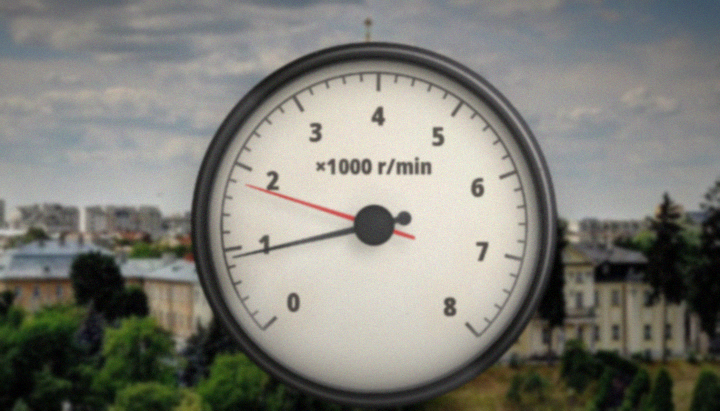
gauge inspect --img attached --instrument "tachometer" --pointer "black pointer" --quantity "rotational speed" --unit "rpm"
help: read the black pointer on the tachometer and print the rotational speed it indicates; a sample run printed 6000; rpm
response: 900; rpm
